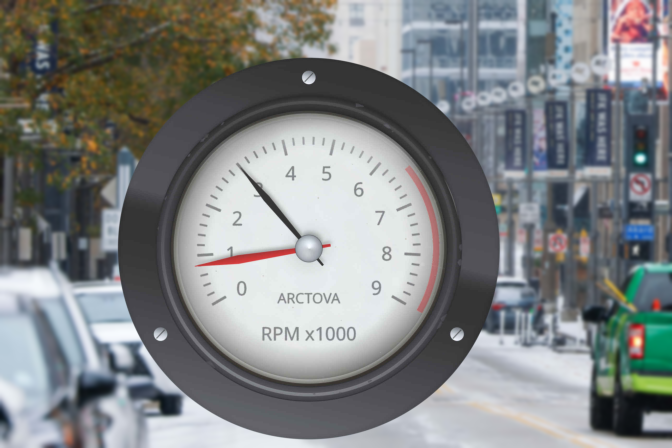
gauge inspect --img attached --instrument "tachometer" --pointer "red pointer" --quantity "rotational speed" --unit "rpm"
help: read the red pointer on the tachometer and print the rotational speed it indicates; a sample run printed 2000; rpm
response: 800; rpm
